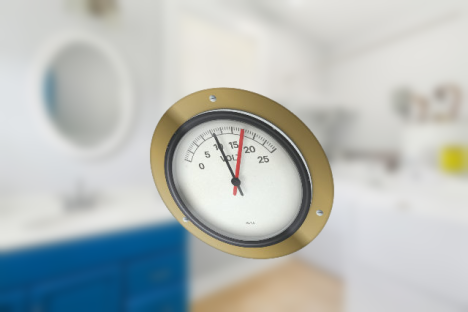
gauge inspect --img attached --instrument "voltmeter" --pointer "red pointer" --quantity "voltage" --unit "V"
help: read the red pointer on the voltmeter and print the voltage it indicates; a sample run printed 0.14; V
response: 17.5; V
